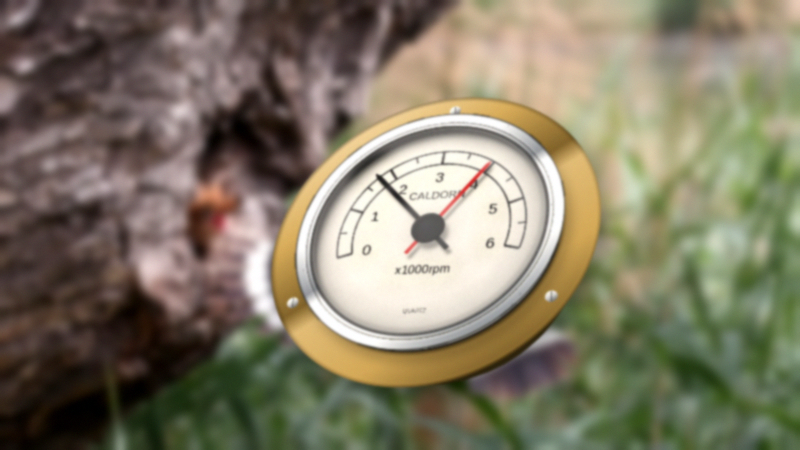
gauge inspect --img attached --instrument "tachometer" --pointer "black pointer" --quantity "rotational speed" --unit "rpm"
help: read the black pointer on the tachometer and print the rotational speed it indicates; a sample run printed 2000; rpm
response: 1750; rpm
